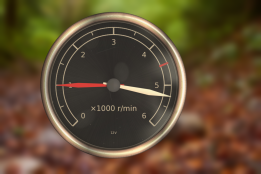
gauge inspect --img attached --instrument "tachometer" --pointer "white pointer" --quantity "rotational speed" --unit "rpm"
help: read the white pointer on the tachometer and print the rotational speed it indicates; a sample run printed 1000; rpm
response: 5250; rpm
